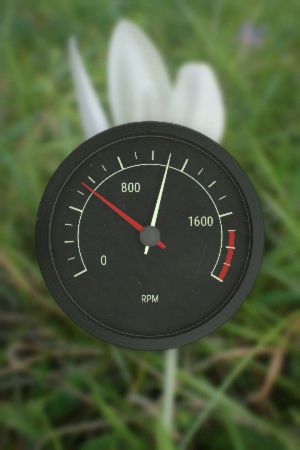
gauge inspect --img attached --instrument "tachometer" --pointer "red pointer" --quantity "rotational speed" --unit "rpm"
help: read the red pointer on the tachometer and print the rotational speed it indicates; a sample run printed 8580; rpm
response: 550; rpm
